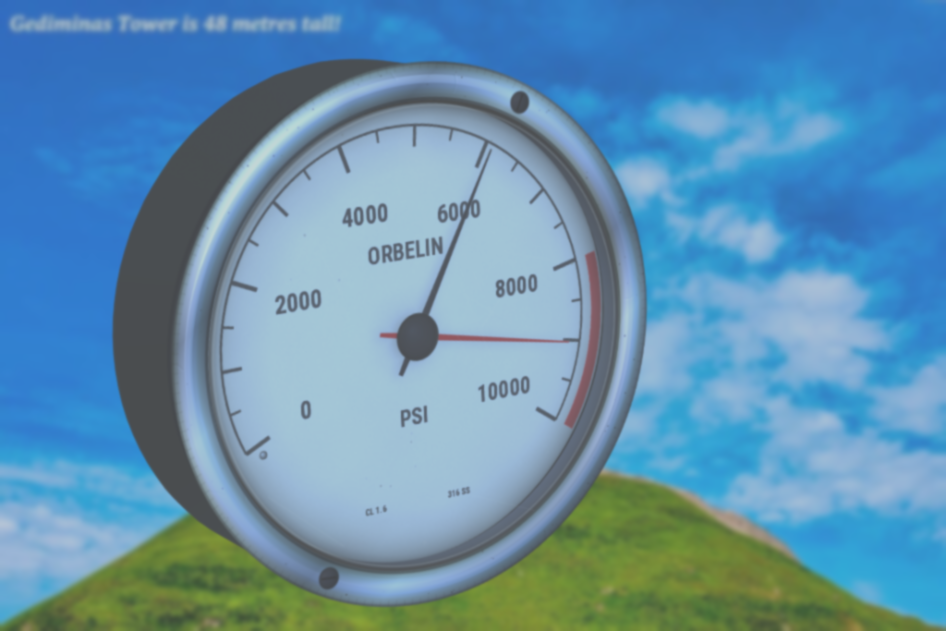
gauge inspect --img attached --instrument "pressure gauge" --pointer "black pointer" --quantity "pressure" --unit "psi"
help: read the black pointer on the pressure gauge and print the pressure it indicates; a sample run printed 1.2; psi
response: 6000; psi
